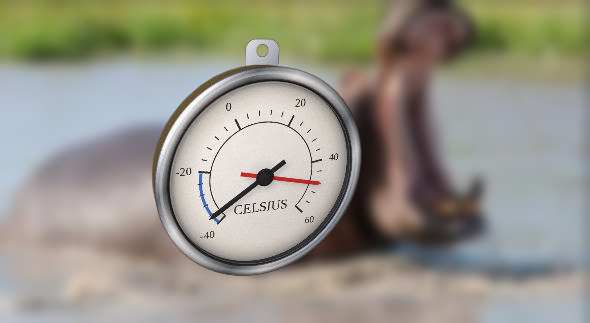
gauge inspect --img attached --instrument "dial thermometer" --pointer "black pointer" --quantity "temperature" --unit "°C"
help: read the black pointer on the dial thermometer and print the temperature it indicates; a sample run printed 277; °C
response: -36; °C
